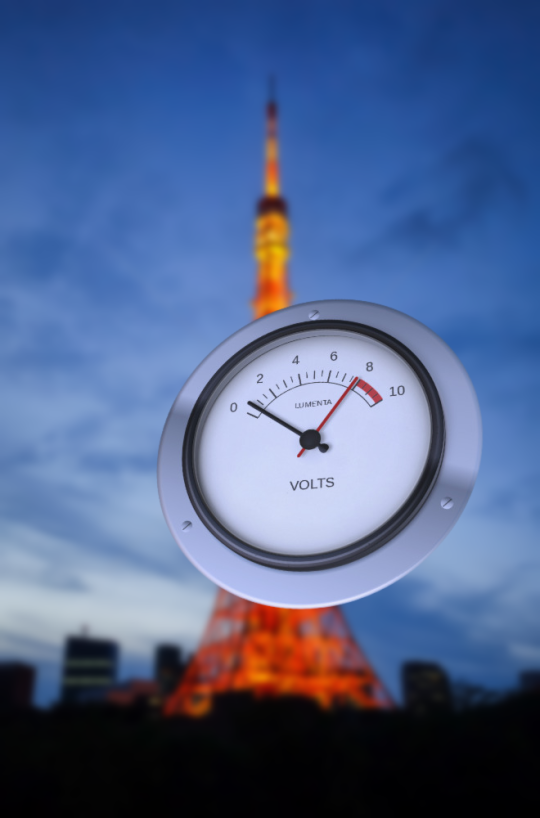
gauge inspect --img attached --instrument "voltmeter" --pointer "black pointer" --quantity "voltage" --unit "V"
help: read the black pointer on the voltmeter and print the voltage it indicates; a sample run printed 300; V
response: 0.5; V
